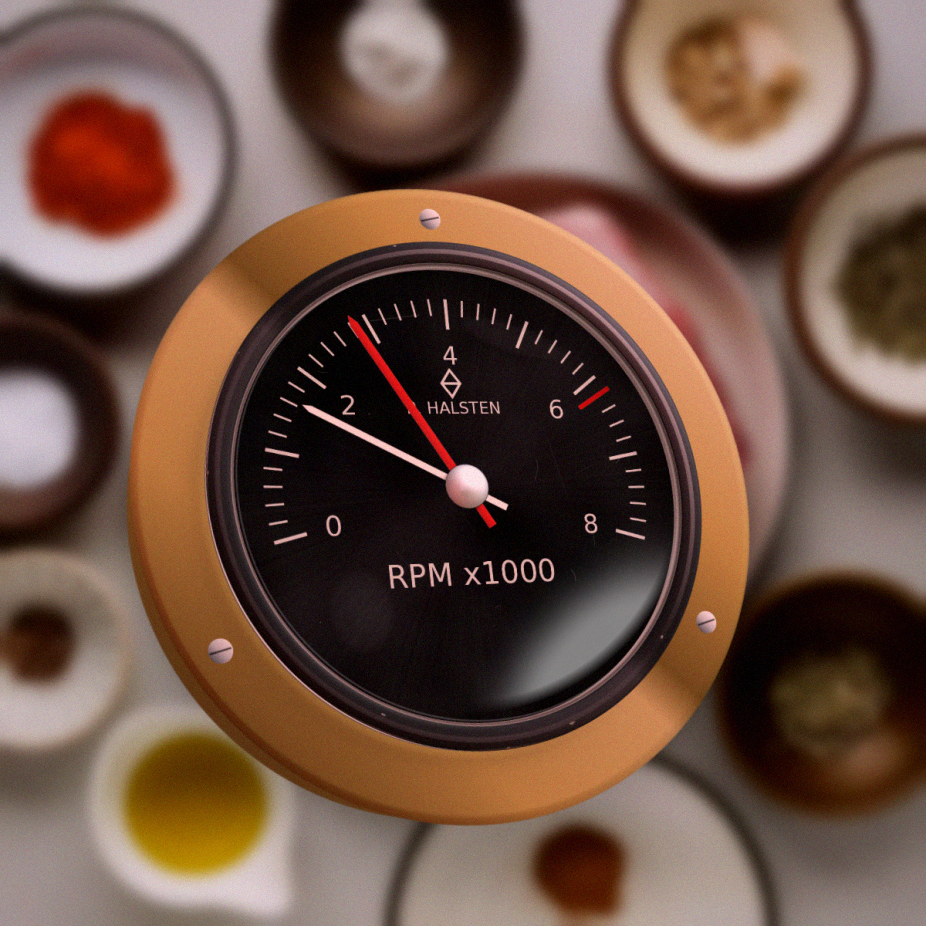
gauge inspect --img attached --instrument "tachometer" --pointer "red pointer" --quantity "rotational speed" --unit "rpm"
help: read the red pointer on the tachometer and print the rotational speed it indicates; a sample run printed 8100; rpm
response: 2800; rpm
